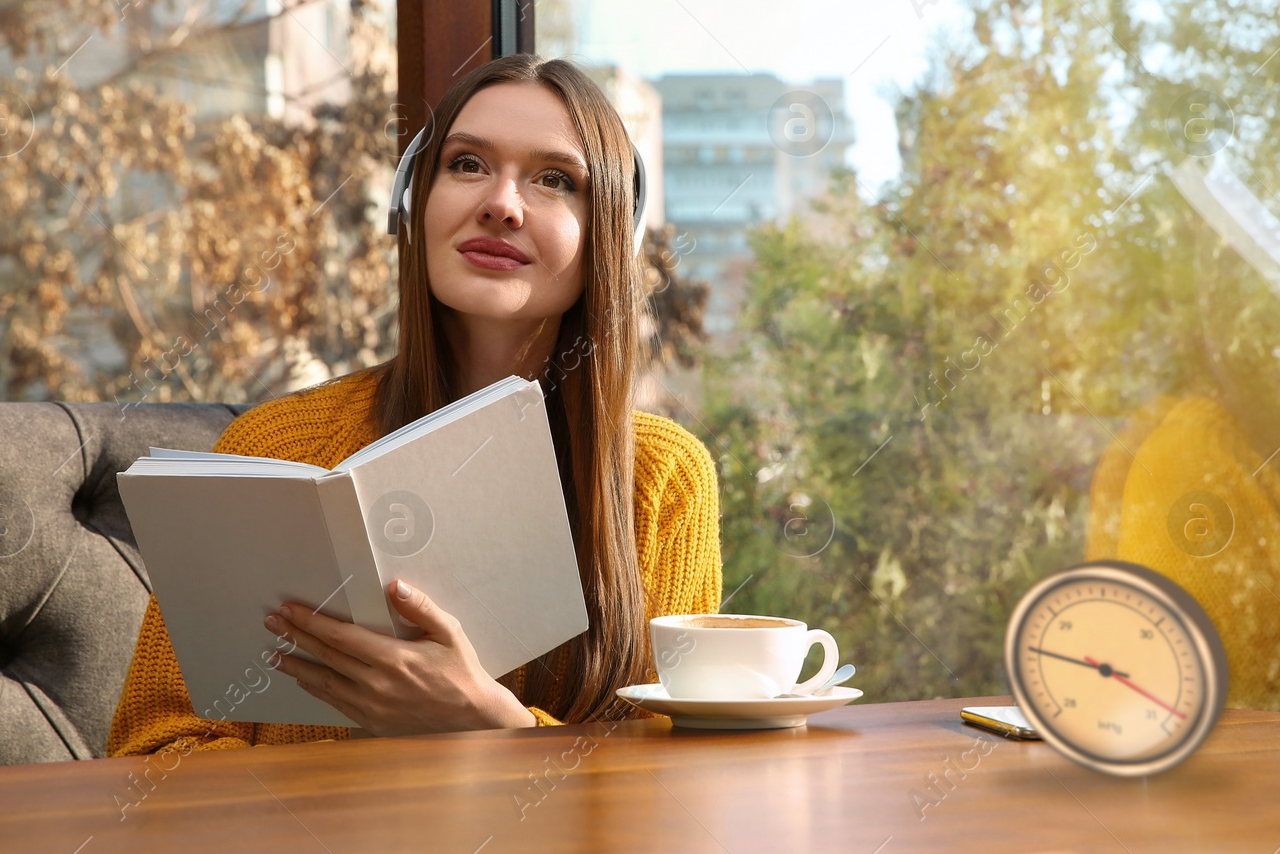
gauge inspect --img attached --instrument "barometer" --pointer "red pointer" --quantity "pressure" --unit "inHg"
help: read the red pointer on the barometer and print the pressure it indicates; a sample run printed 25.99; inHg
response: 30.8; inHg
